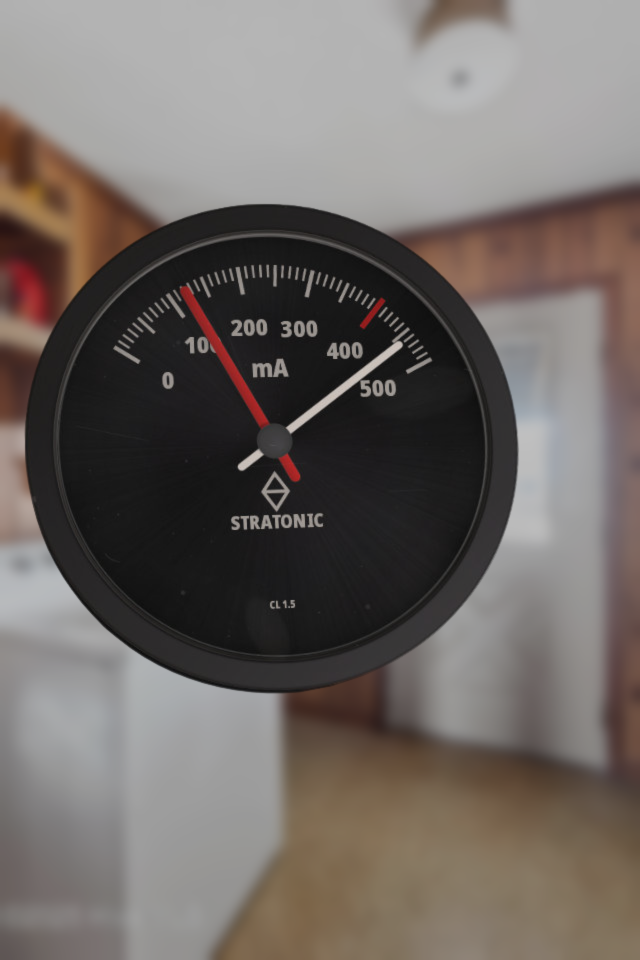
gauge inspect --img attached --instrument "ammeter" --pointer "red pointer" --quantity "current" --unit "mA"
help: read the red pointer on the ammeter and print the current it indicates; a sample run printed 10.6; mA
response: 120; mA
